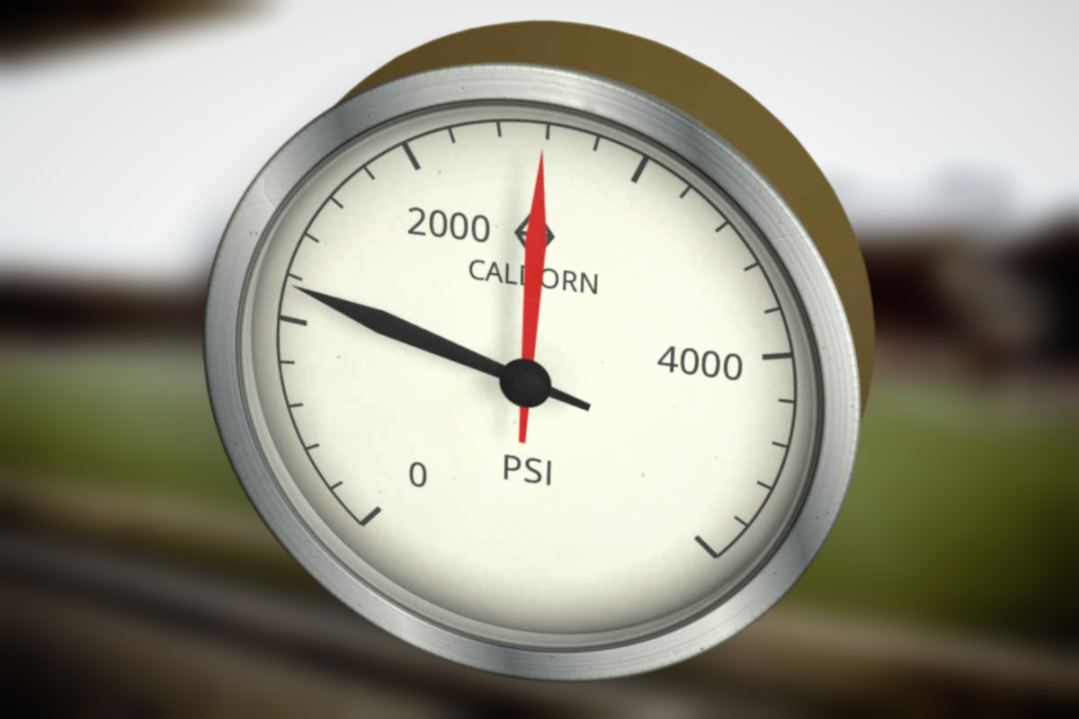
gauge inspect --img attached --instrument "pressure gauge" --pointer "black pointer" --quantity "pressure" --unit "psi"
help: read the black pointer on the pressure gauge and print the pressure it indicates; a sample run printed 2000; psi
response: 1200; psi
